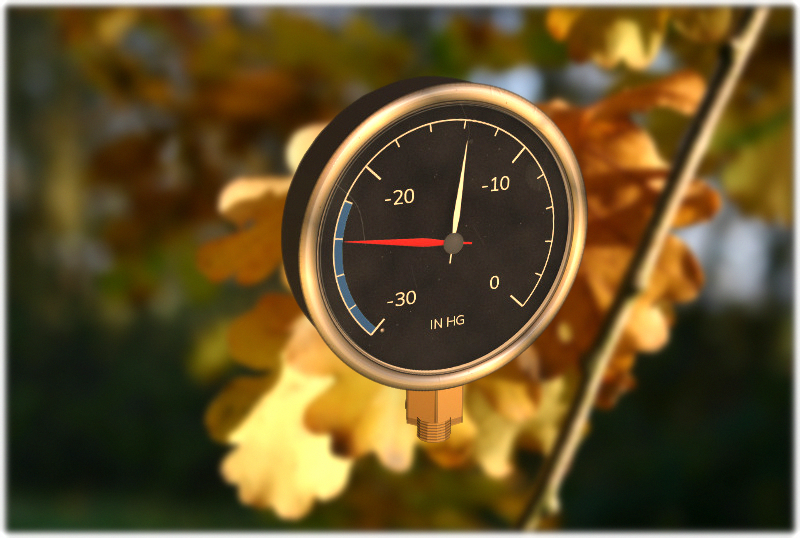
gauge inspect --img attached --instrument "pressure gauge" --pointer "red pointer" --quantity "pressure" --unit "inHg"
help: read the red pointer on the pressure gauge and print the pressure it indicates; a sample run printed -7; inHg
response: -24; inHg
